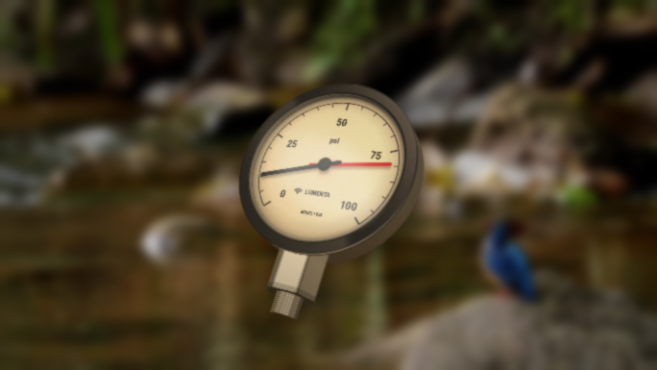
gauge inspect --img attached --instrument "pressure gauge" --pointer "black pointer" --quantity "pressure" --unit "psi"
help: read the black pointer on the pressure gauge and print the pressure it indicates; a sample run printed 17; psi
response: 10; psi
